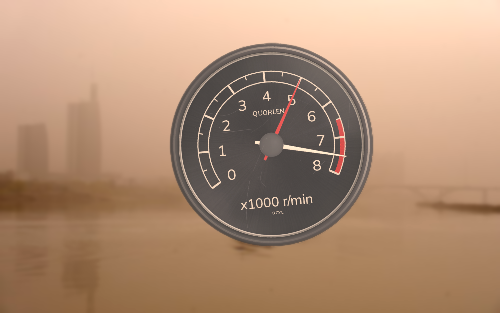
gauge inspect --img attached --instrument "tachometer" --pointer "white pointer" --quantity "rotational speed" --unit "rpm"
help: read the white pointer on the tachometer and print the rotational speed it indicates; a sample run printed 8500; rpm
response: 7500; rpm
